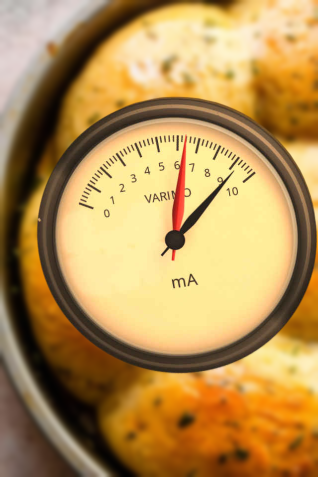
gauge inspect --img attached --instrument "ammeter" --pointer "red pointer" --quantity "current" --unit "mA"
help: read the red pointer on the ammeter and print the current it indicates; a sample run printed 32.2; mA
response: 6.4; mA
